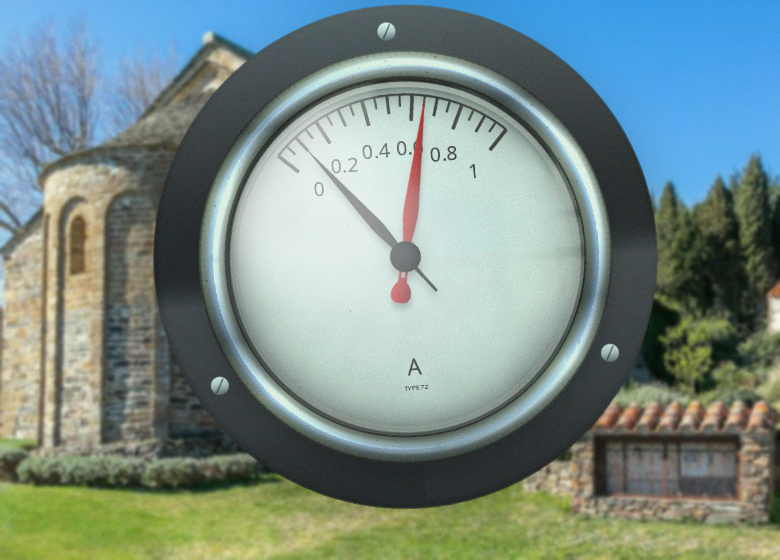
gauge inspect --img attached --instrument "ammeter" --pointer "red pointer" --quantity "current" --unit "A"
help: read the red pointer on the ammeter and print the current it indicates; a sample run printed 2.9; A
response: 0.65; A
